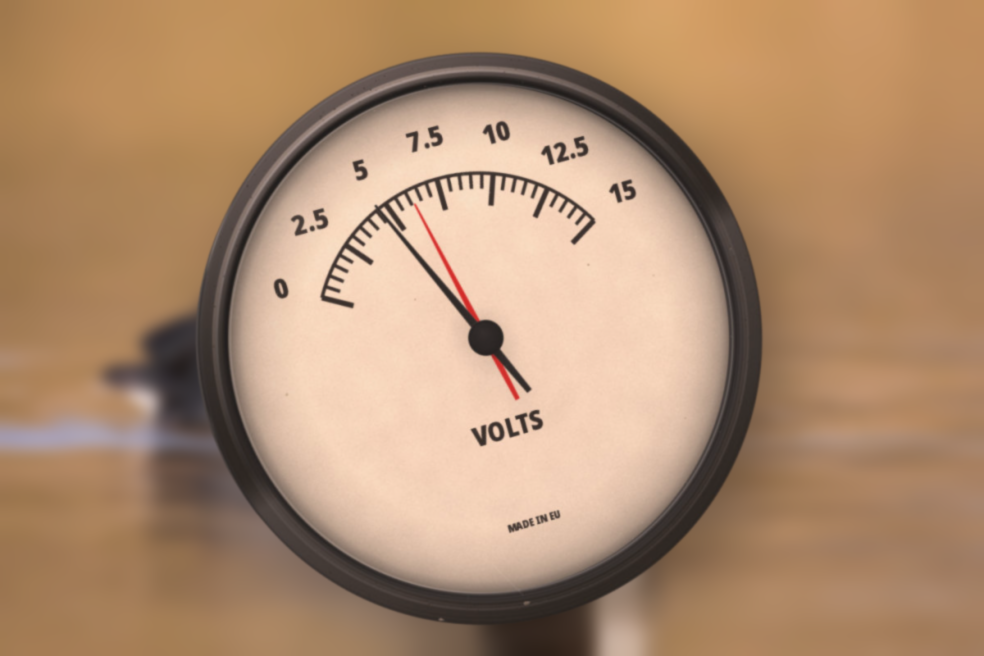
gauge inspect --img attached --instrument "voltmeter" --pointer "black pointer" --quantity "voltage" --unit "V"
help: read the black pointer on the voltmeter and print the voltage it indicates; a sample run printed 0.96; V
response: 4.5; V
